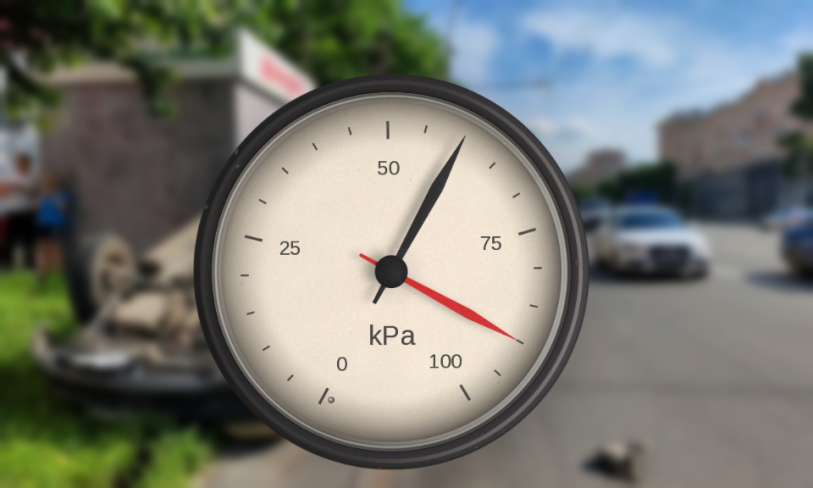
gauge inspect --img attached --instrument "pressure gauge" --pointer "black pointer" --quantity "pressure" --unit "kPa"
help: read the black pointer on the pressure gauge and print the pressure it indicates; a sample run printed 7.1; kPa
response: 60; kPa
